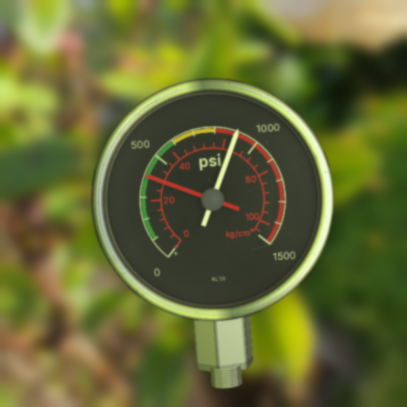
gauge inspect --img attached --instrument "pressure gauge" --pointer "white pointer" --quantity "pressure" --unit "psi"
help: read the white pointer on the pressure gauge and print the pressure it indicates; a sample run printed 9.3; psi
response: 900; psi
